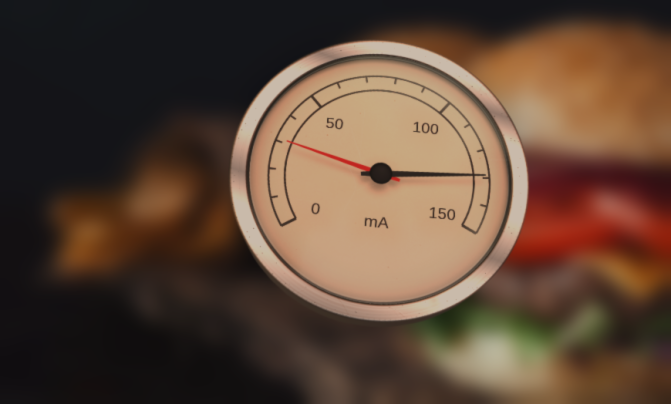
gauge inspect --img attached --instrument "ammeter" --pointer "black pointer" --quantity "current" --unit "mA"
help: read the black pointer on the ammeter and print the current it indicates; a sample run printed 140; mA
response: 130; mA
